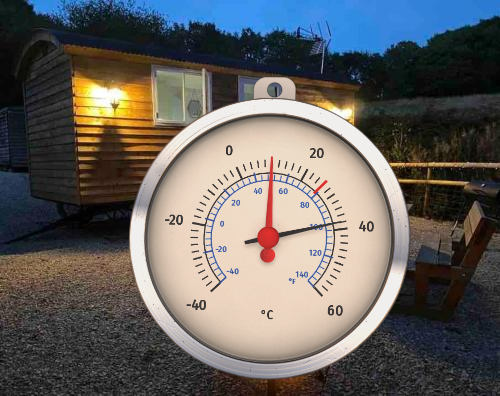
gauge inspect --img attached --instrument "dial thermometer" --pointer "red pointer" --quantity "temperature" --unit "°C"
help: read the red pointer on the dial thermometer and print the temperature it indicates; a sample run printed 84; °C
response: 10; °C
